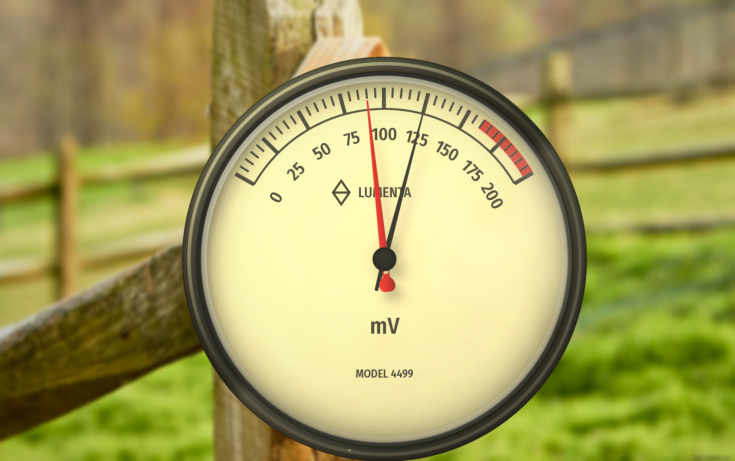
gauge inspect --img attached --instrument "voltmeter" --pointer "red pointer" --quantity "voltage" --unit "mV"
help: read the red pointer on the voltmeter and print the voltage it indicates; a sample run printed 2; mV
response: 90; mV
